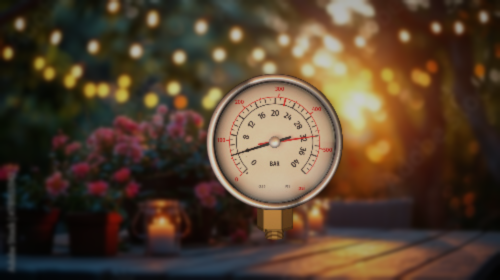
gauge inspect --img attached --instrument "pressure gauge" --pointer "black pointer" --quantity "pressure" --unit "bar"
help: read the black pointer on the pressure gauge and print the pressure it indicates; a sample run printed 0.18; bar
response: 4; bar
